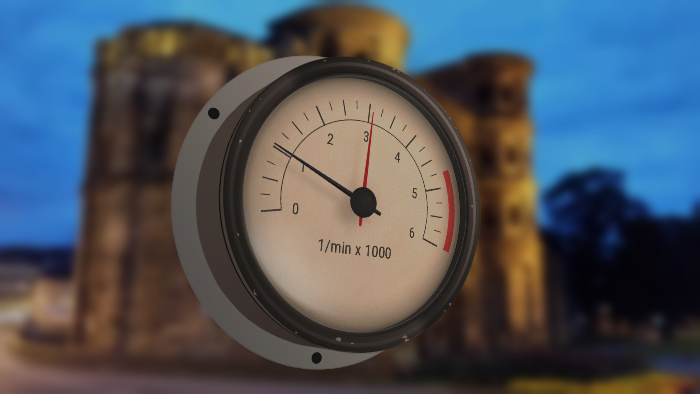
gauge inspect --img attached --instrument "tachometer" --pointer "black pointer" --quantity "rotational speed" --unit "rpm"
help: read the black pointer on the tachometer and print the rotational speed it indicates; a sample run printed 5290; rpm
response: 1000; rpm
